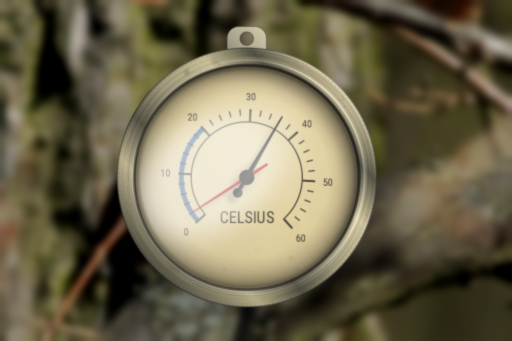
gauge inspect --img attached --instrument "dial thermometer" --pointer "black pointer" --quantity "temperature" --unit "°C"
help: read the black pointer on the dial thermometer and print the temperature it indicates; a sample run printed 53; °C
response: 36; °C
